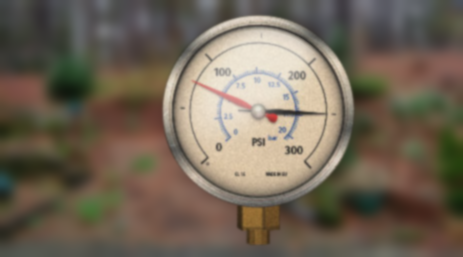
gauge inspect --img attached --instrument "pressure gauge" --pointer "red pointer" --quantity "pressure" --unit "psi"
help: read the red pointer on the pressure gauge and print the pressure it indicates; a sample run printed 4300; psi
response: 75; psi
